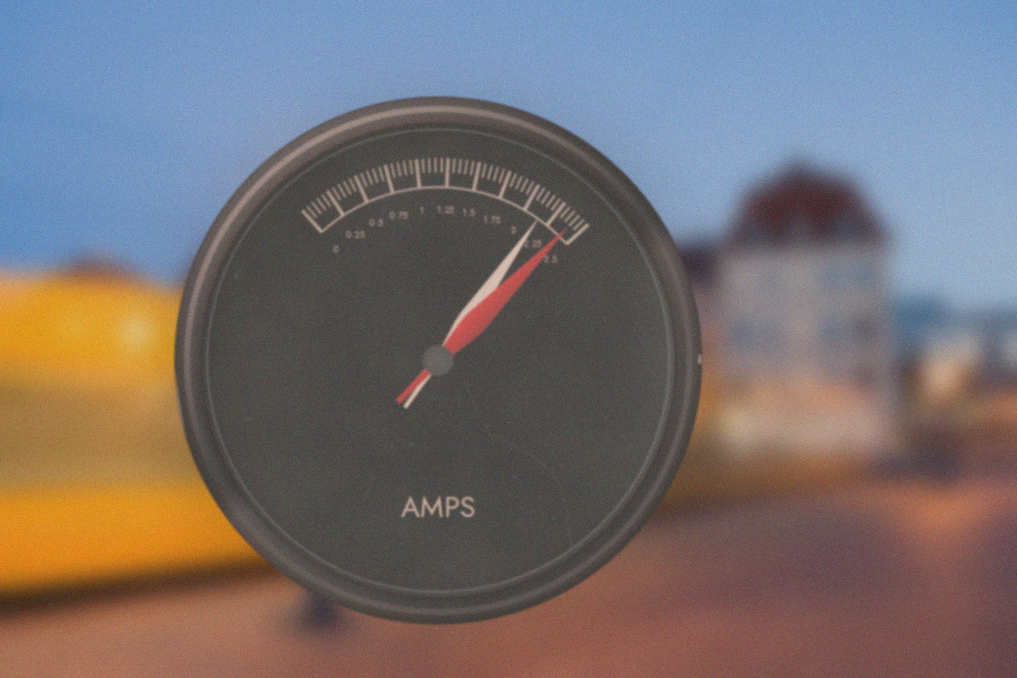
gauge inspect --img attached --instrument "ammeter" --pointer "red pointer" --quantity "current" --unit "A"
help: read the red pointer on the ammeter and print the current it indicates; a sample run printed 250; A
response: 2.4; A
